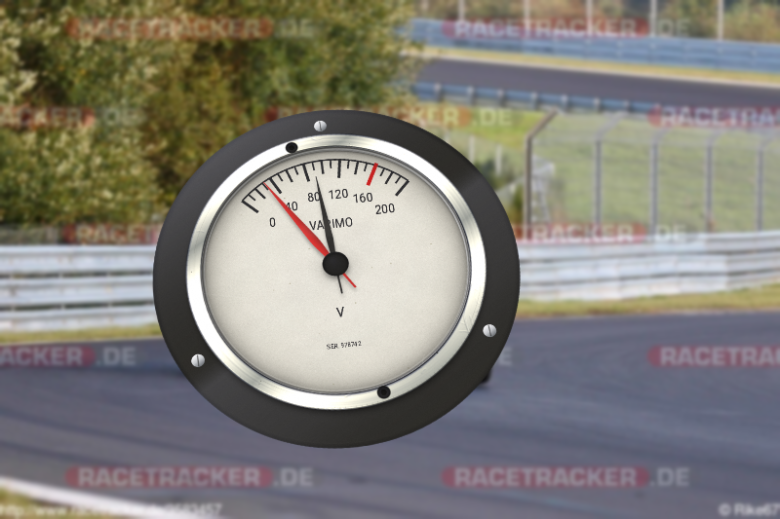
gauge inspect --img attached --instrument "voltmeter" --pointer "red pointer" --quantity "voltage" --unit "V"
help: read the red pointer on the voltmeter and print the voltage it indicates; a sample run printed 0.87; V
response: 30; V
